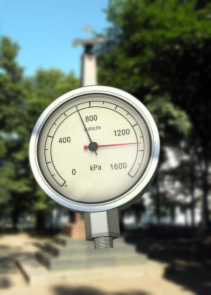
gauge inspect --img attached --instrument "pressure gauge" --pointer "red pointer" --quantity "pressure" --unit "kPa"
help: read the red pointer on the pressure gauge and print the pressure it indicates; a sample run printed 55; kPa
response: 1350; kPa
